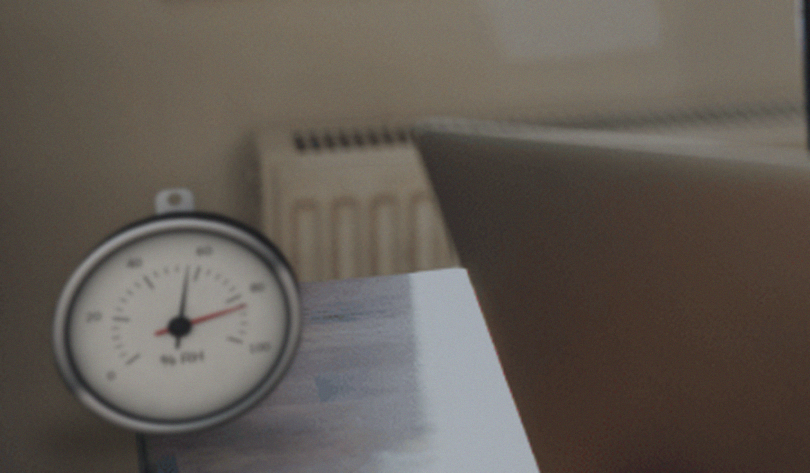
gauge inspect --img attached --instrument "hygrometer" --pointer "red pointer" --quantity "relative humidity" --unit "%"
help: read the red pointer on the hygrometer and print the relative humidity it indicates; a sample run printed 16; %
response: 84; %
